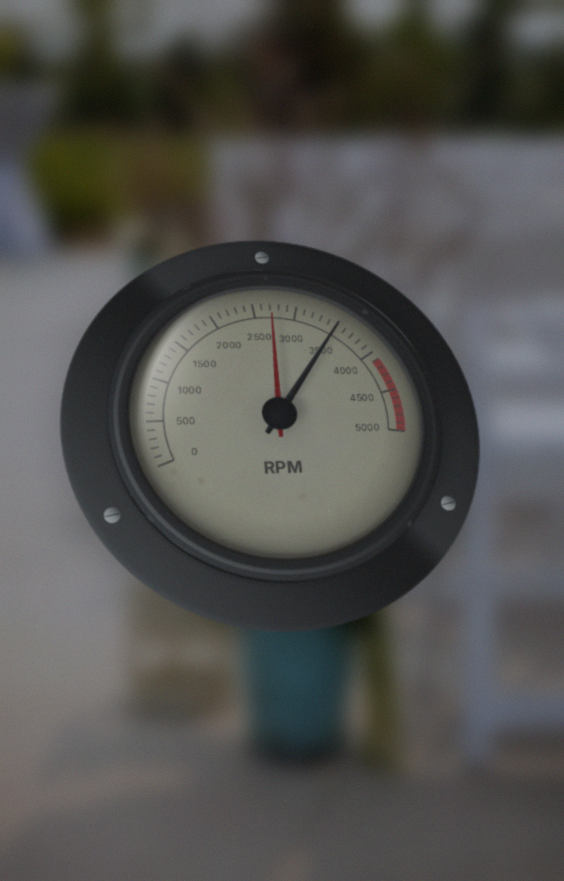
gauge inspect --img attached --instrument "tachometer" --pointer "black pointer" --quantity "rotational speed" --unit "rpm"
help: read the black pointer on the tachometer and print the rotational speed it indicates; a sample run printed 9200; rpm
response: 3500; rpm
